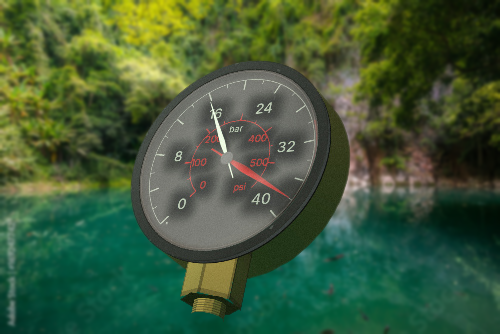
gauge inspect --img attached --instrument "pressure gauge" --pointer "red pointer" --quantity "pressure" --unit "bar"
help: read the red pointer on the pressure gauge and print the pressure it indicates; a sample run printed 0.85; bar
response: 38; bar
